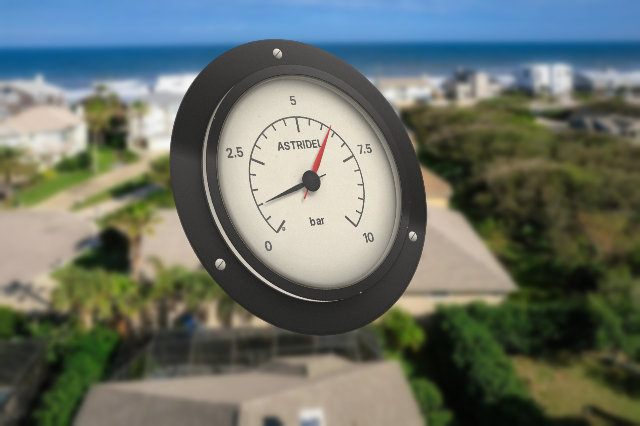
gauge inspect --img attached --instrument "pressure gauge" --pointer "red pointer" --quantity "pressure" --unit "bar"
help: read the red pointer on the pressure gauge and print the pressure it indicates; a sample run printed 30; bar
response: 6.25; bar
